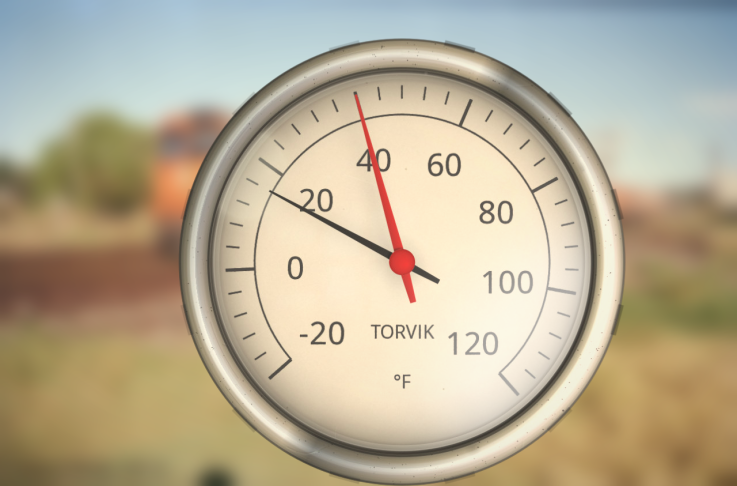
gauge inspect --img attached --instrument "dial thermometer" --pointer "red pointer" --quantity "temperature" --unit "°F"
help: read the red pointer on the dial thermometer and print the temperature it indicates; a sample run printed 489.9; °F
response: 40; °F
